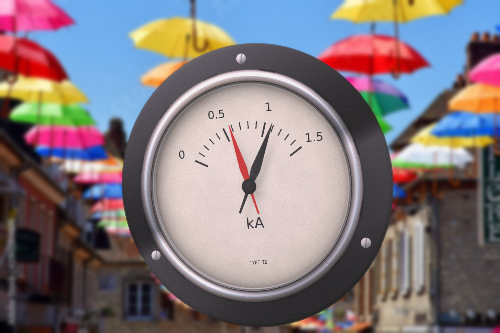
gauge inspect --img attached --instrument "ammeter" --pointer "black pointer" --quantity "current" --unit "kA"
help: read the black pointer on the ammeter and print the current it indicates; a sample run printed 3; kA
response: 1.1; kA
